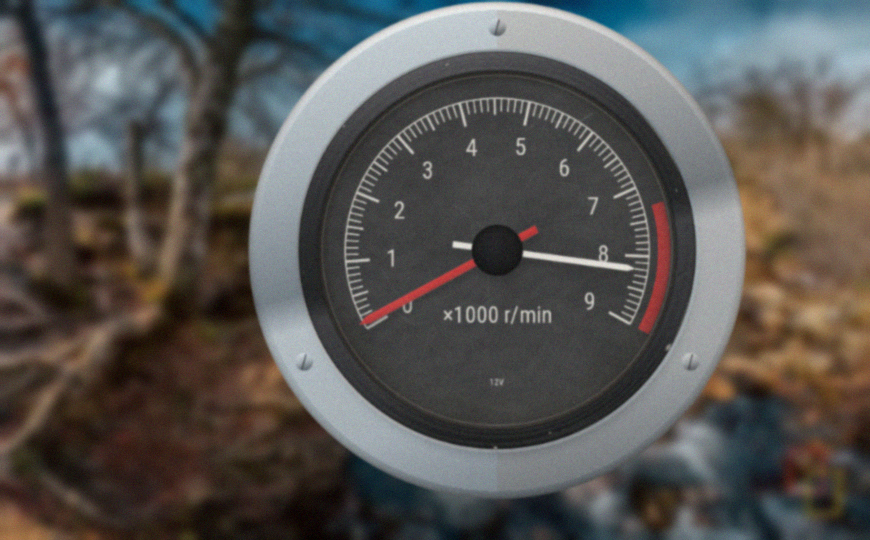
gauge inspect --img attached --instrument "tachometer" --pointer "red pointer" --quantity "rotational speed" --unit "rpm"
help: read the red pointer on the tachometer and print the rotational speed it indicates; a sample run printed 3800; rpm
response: 100; rpm
